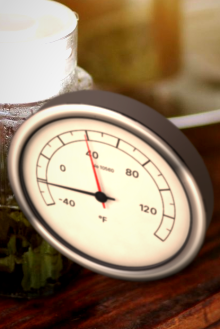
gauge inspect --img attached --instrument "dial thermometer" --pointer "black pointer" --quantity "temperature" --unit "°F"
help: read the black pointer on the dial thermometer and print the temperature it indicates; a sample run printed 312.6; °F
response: -20; °F
